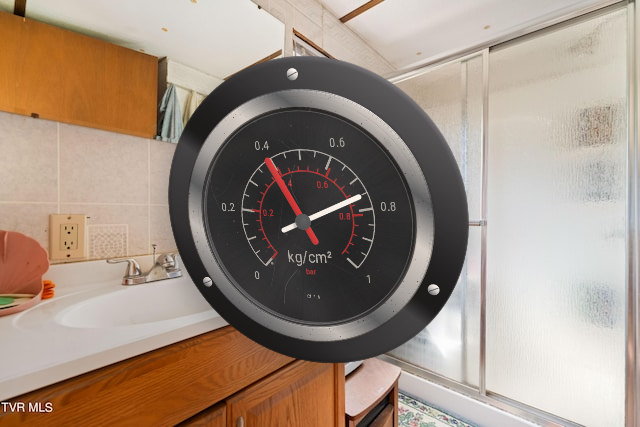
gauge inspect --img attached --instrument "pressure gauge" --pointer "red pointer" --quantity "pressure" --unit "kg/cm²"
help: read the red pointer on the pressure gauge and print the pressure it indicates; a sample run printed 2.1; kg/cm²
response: 0.4; kg/cm²
